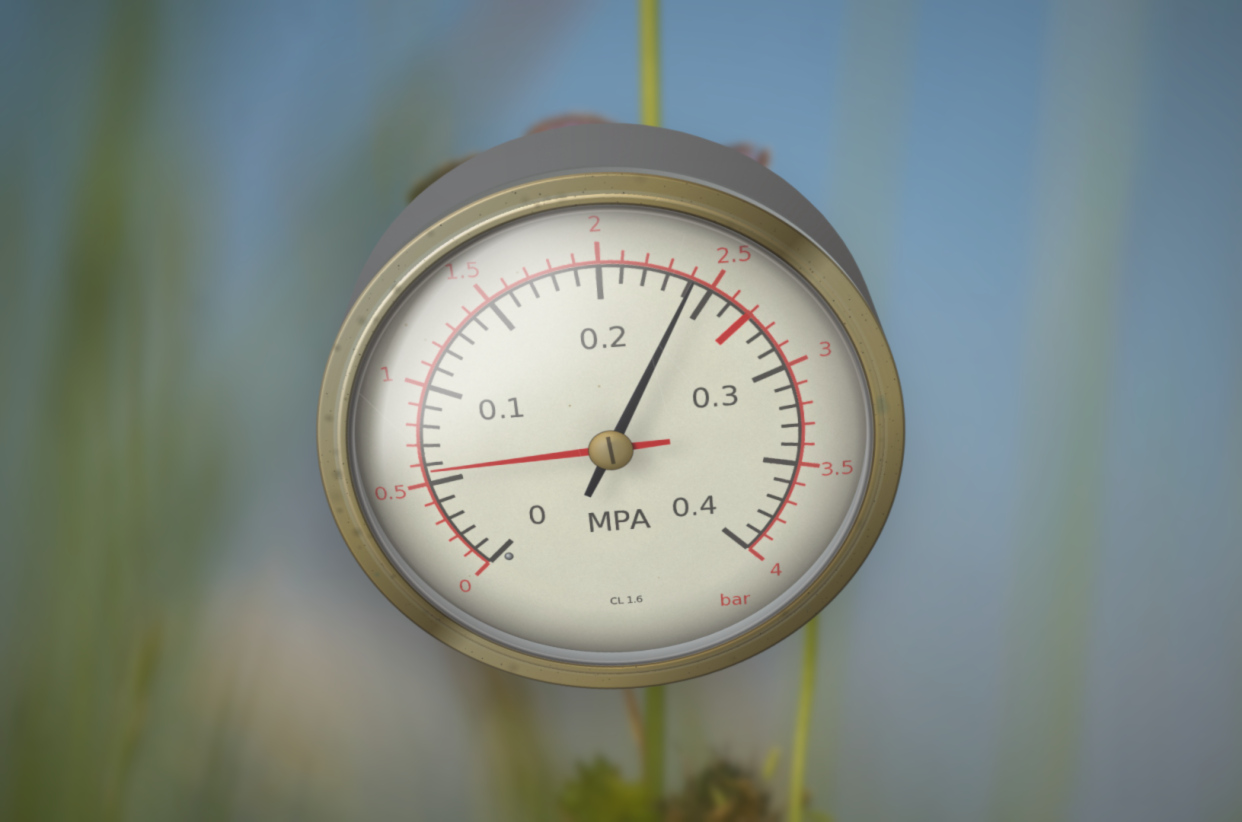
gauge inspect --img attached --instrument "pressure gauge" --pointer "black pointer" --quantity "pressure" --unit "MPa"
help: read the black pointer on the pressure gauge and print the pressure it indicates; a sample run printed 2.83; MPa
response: 0.24; MPa
